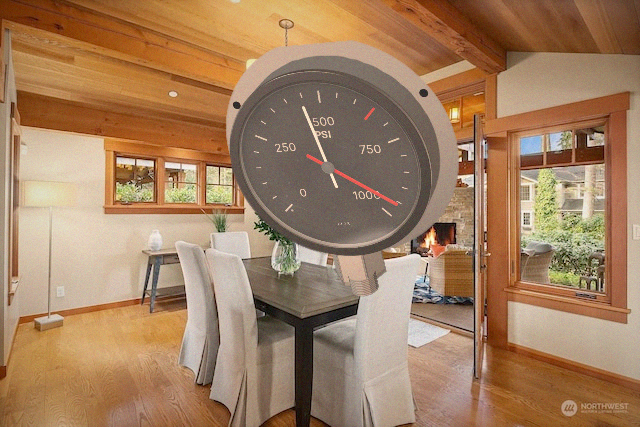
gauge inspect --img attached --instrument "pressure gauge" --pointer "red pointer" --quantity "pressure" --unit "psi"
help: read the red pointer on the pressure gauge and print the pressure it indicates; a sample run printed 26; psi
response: 950; psi
